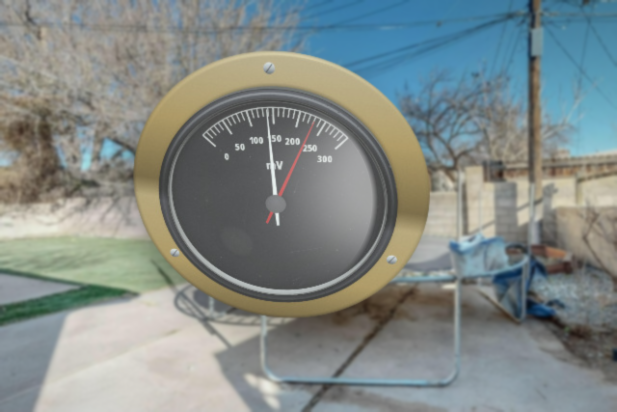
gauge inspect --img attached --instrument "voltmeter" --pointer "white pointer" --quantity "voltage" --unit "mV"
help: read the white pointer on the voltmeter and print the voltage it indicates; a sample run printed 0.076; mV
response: 140; mV
